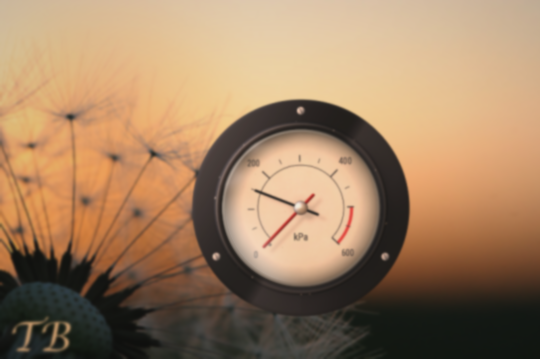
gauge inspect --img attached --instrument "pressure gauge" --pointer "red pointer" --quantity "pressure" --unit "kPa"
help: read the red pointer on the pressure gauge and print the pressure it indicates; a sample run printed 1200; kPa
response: 0; kPa
